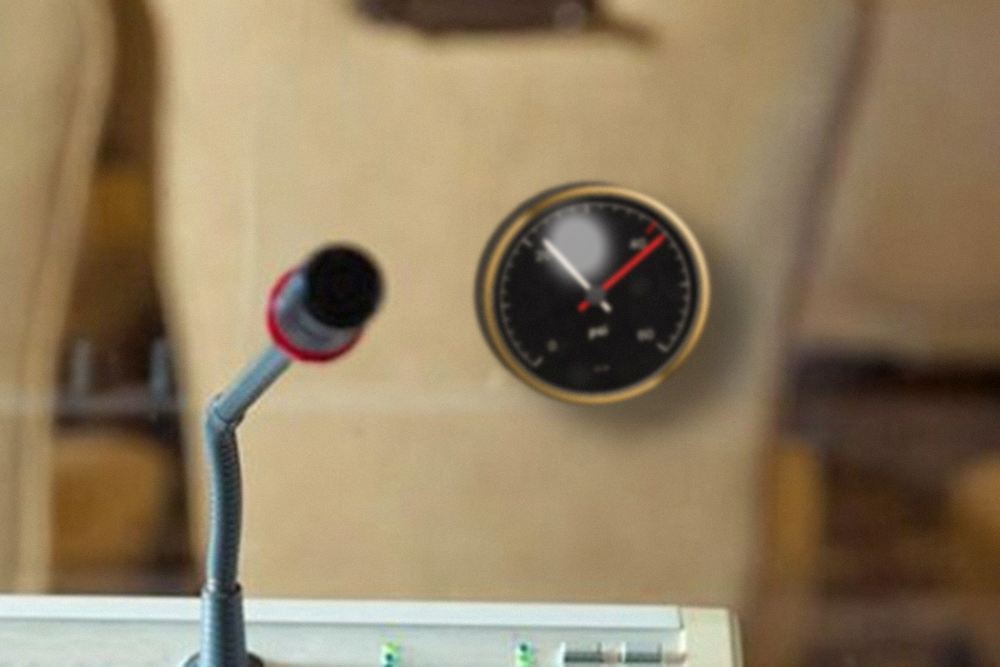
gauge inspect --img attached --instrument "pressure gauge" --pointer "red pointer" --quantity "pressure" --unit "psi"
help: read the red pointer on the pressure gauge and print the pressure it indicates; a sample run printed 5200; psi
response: 42; psi
